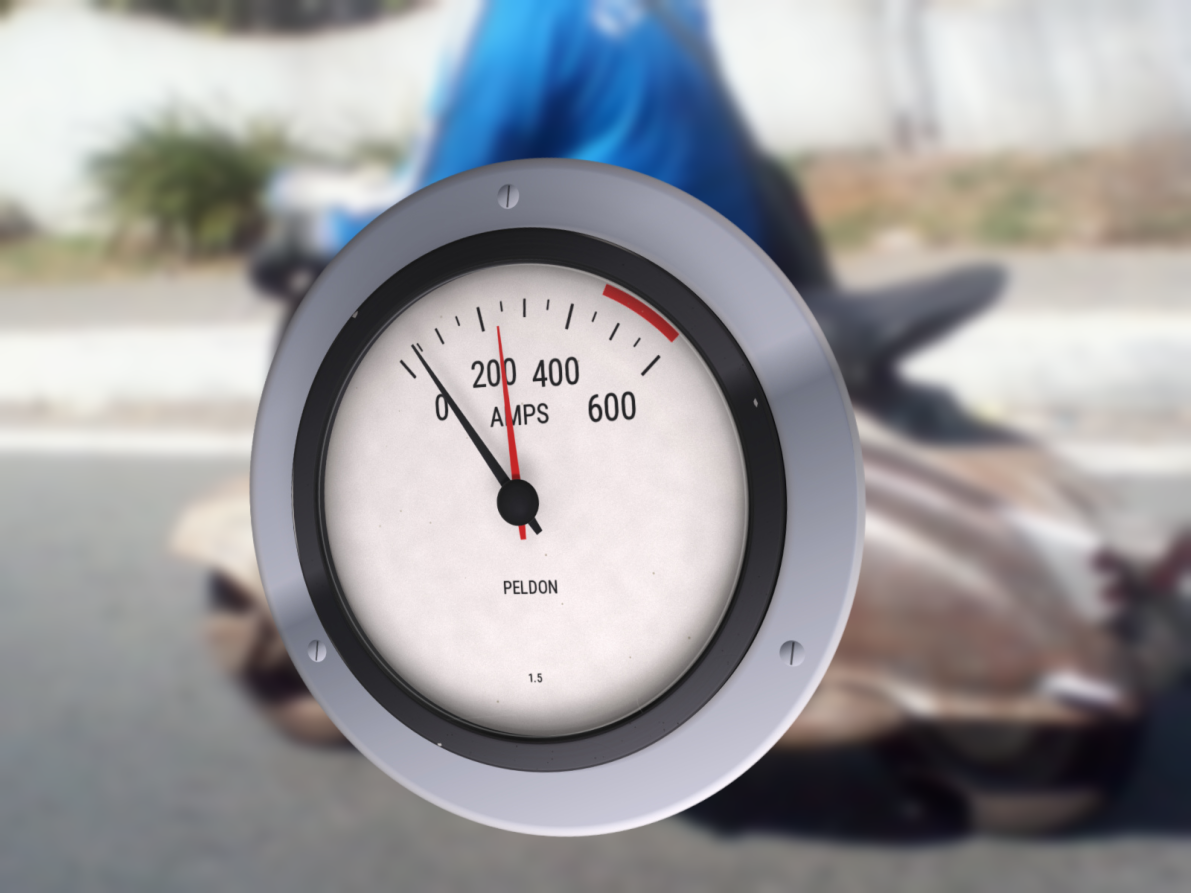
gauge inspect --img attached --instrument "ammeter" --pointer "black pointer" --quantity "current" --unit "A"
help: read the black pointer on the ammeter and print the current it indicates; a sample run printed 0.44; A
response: 50; A
